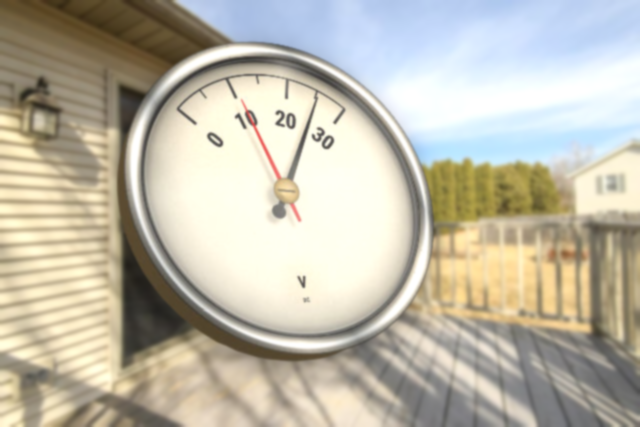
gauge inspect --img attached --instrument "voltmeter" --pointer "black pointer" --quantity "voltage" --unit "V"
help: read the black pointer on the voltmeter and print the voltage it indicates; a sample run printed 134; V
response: 25; V
